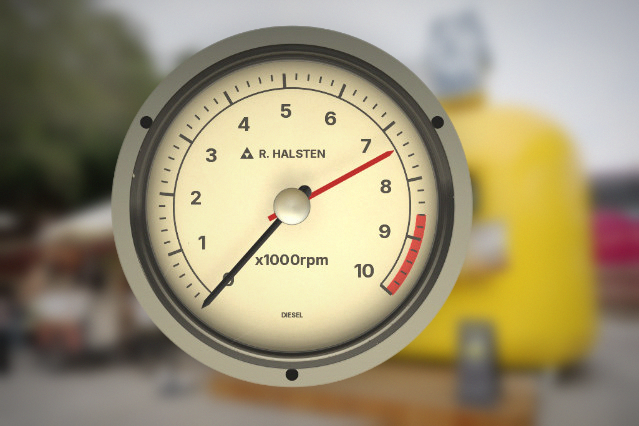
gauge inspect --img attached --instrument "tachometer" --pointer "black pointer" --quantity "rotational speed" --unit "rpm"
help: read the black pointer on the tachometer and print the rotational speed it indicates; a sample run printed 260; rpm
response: 0; rpm
